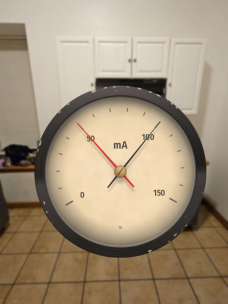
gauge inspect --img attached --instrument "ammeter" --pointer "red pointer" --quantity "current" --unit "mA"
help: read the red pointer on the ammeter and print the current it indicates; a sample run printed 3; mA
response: 50; mA
